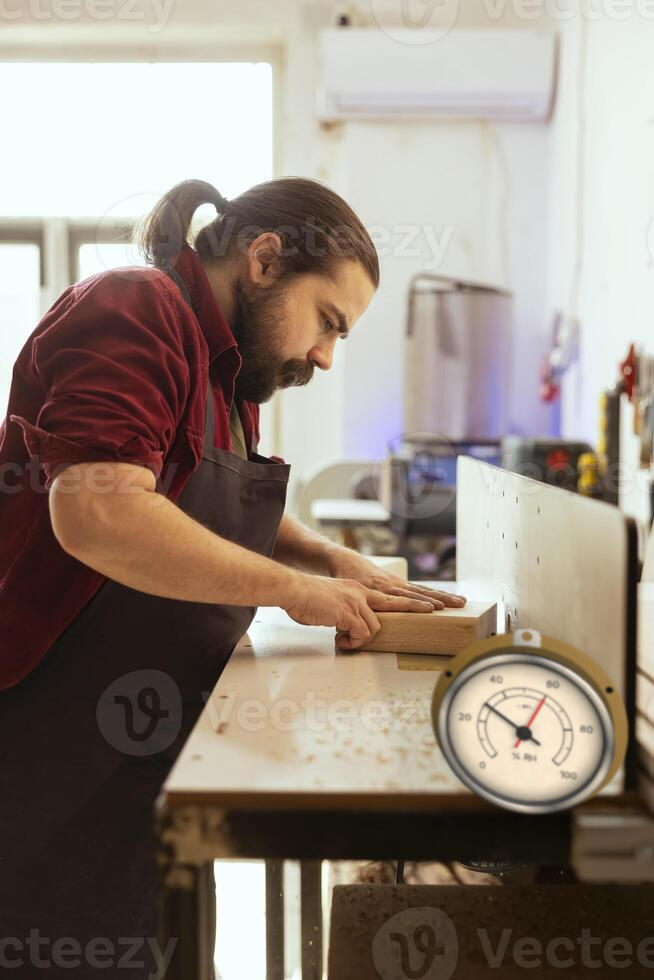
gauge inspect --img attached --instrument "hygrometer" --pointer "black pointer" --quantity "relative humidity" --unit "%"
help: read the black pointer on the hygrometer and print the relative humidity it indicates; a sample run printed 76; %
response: 30; %
